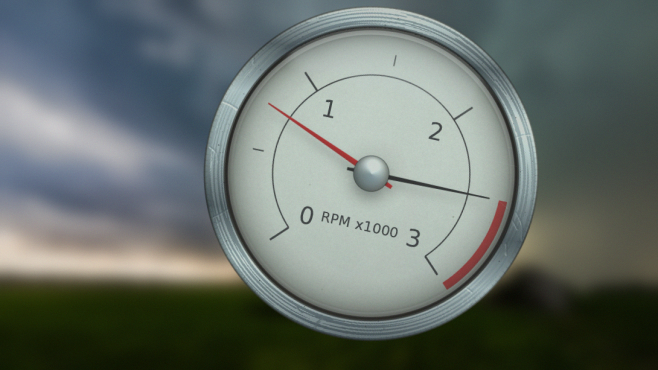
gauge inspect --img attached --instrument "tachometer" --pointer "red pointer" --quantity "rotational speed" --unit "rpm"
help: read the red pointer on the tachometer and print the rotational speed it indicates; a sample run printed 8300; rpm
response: 750; rpm
